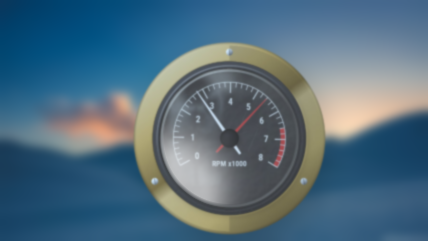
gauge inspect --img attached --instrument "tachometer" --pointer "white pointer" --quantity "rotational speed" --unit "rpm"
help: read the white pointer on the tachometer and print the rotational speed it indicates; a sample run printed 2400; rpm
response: 2800; rpm
